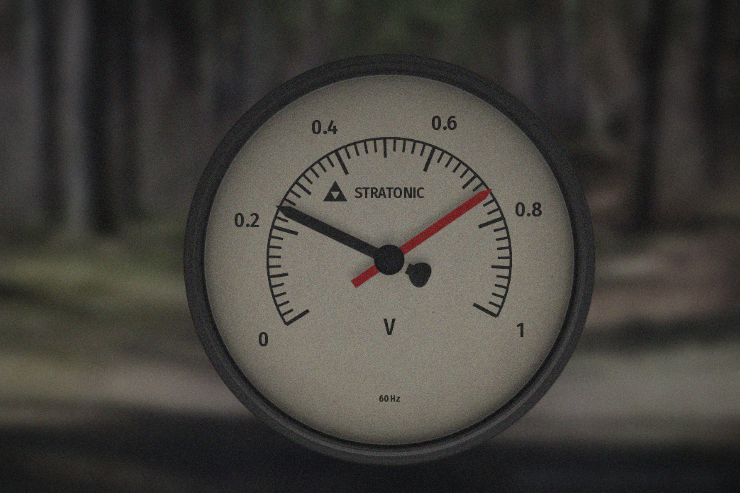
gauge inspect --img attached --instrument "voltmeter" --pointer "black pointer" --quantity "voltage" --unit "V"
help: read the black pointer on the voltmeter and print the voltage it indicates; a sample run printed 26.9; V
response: 0.24; V
